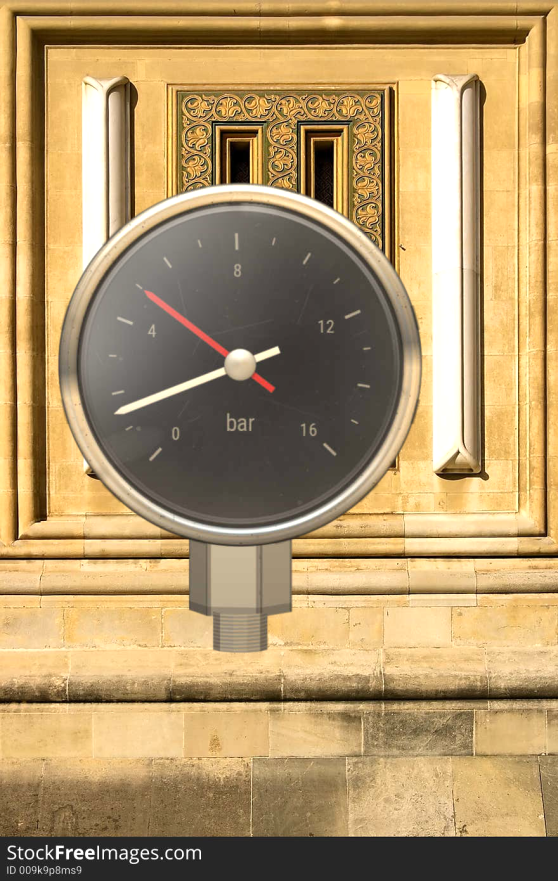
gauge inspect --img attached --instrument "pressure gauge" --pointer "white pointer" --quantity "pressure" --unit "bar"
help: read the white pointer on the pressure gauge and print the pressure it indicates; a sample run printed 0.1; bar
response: 1.5; bar
